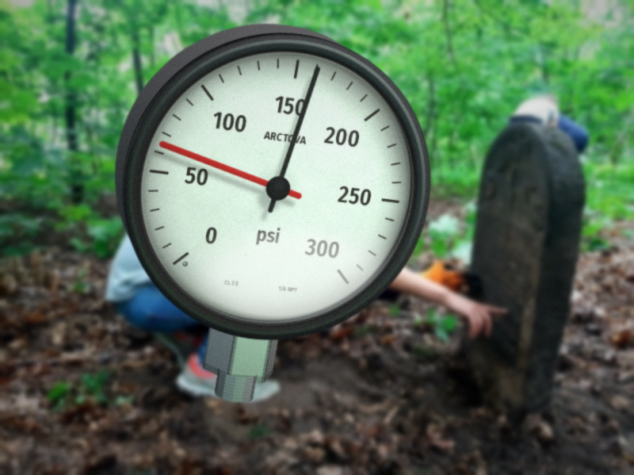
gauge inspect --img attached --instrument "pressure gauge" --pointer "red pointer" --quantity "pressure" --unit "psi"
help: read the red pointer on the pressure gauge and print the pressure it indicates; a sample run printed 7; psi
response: 65; psi
